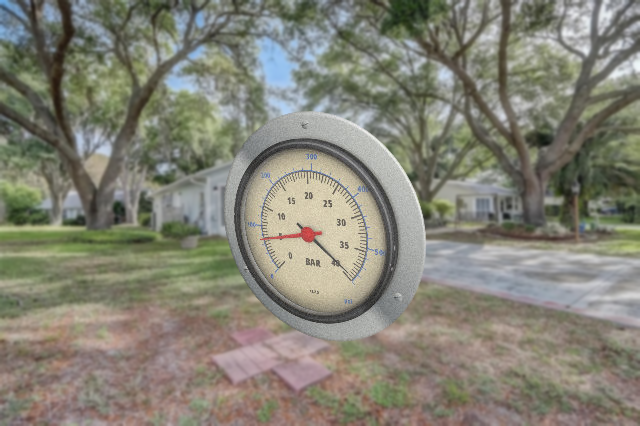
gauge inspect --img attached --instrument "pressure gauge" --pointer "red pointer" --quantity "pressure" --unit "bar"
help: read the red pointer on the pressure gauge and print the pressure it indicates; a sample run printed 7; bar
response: 5; bar
